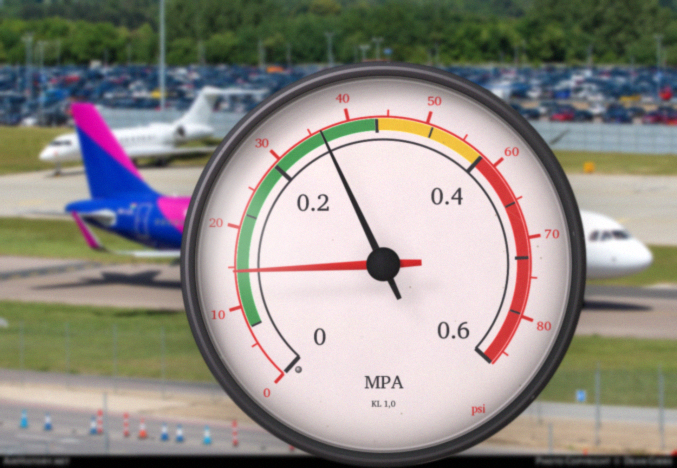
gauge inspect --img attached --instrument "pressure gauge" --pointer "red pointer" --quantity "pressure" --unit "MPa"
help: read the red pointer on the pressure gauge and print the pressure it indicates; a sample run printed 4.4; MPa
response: 0.1; MPa
